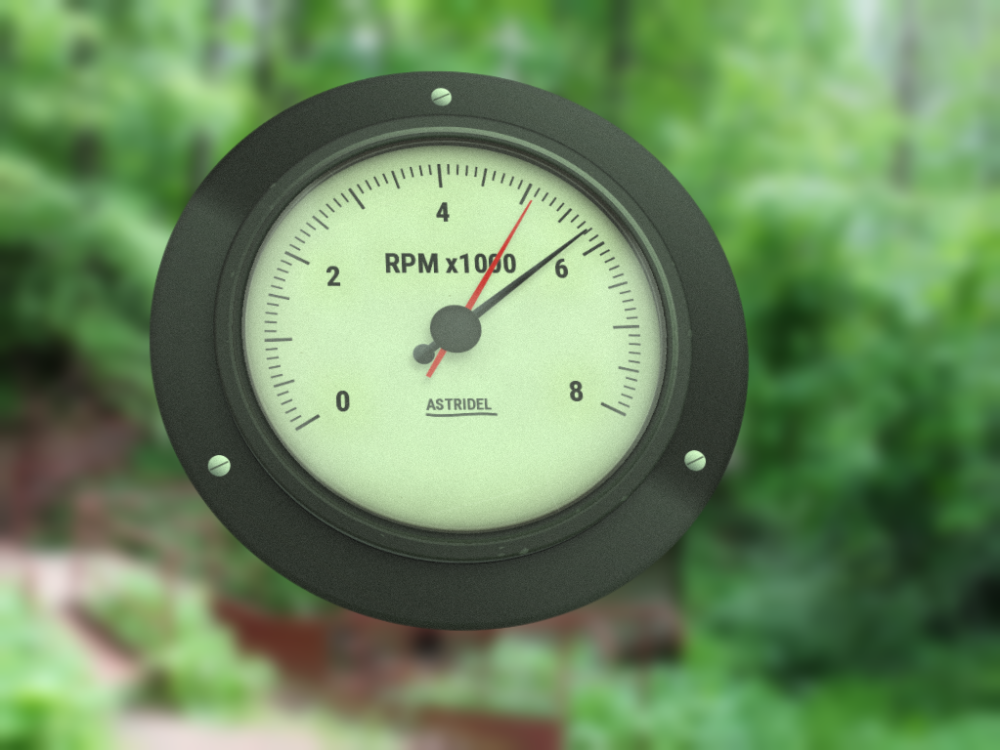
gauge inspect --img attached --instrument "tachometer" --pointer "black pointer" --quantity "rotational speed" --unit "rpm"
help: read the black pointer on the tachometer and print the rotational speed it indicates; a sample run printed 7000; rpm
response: 5800; rpm
